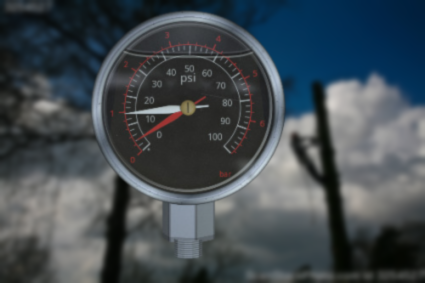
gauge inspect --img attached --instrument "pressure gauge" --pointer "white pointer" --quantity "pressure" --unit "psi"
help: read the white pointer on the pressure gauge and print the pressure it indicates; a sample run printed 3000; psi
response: 14; psi
